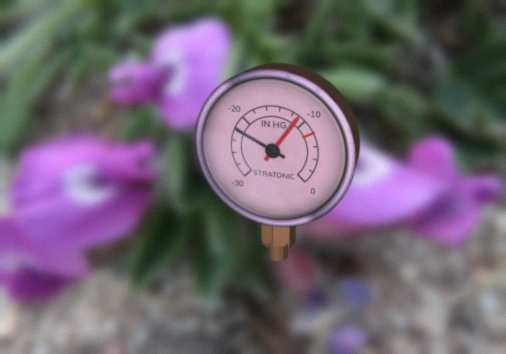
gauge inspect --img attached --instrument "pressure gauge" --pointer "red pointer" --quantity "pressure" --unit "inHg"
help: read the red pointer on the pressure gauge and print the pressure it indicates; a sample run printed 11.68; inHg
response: -11; inHg
